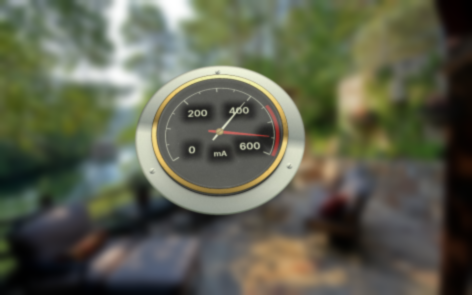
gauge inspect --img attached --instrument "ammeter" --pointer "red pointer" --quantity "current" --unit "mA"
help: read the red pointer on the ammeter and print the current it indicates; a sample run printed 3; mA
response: 550; mA
